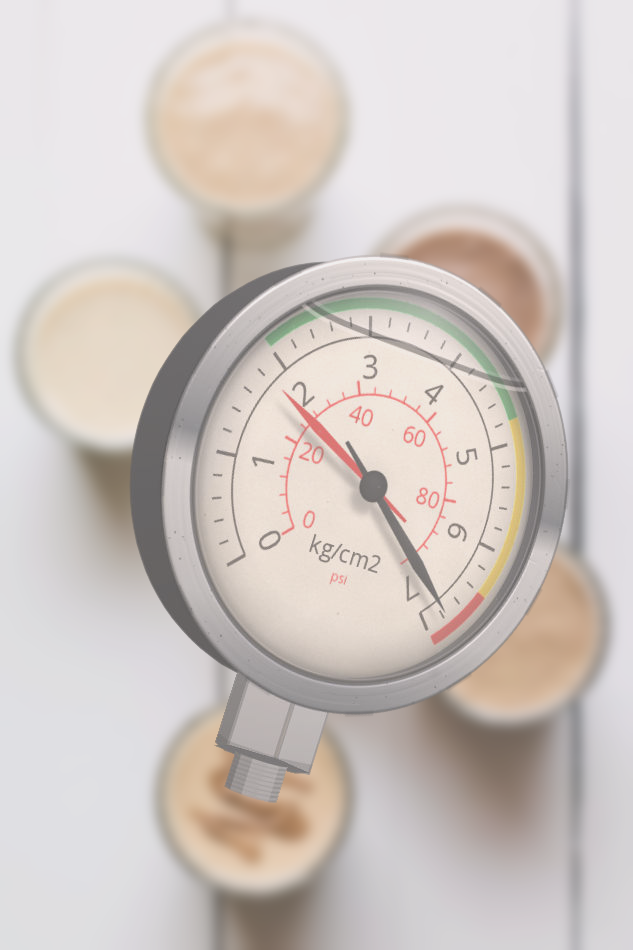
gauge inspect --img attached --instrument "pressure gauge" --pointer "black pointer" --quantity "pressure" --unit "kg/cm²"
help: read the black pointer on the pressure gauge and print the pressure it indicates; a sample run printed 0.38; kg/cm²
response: 6.8; kg/cm²
